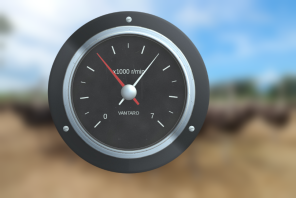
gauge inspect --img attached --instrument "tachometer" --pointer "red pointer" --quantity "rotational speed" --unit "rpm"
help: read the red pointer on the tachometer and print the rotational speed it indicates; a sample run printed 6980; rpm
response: 2500; rpm
